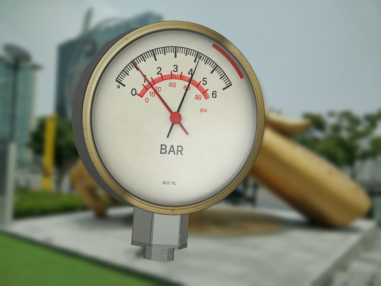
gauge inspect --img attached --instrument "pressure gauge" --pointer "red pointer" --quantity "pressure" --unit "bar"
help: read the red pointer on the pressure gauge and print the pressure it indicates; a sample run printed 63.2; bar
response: 1; bar
